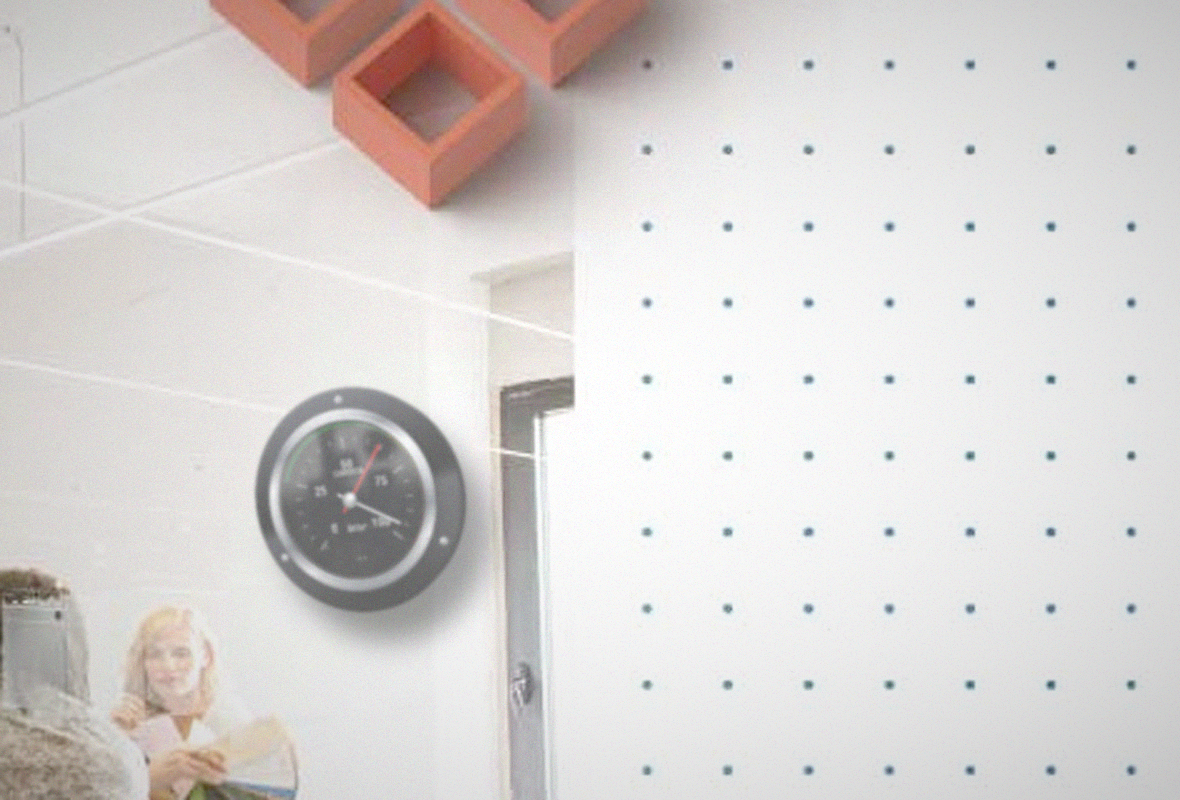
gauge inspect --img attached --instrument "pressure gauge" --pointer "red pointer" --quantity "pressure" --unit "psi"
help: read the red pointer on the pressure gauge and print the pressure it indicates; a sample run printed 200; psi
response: 65; psi
